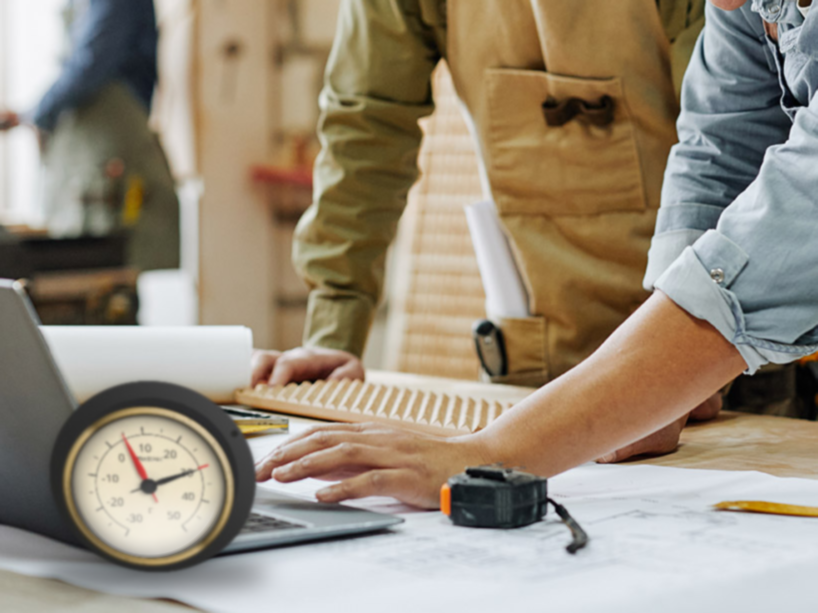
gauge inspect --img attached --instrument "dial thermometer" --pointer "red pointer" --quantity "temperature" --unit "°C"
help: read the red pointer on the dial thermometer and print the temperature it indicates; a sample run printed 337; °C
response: 5; °C
